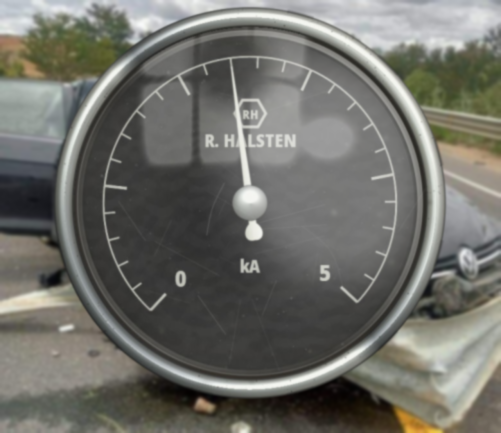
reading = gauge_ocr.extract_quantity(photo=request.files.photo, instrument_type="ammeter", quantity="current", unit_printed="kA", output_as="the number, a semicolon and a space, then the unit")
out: 2.4; kA
